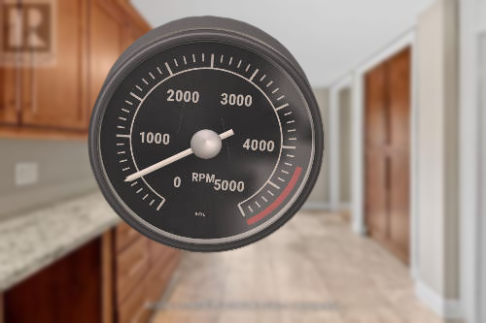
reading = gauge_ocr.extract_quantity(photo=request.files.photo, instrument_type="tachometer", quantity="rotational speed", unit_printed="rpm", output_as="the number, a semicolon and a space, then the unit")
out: 500; rpm
